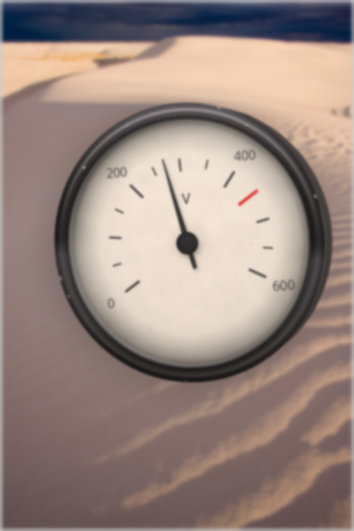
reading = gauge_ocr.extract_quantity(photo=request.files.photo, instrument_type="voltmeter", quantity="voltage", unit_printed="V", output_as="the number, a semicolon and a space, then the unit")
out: 275; V
